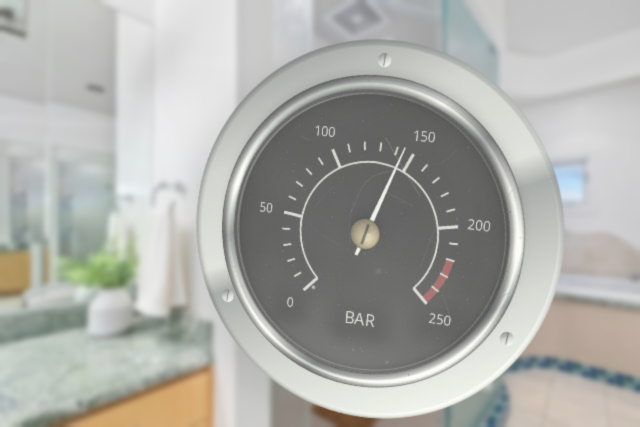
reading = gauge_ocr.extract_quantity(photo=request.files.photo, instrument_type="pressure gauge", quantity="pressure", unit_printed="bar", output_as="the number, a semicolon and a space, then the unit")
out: 145; bar
